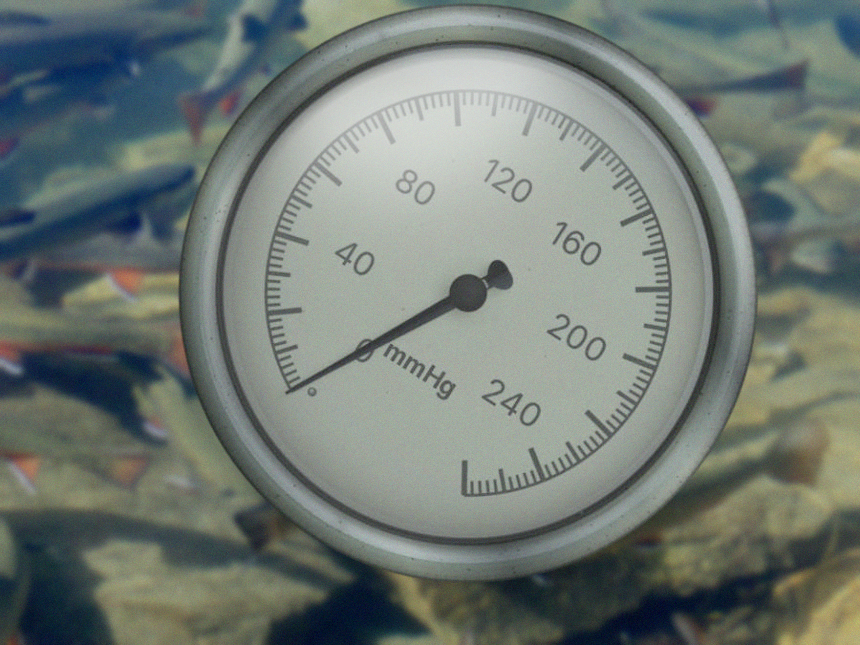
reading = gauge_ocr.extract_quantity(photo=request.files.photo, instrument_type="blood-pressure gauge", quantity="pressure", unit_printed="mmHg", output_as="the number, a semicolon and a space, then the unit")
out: 0; mmHg
